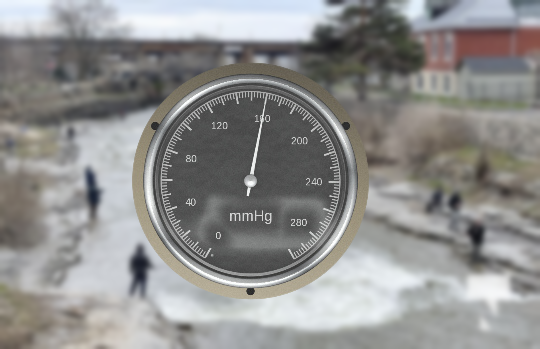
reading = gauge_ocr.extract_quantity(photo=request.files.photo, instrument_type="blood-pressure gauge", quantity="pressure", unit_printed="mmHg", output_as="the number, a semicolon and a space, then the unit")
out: 160; mmHg
